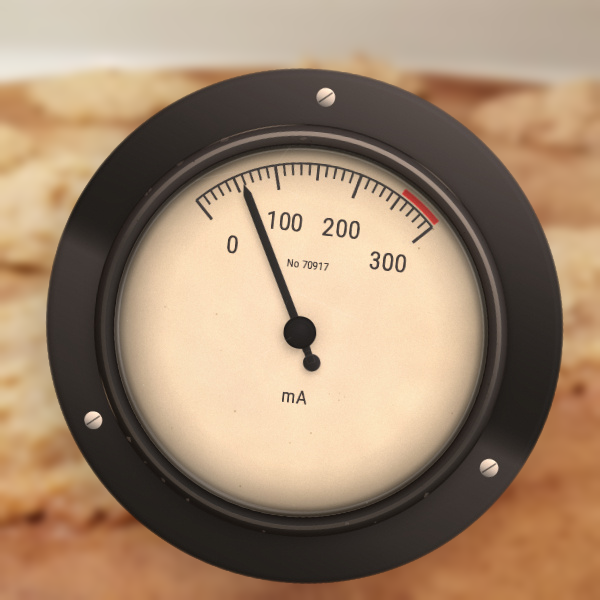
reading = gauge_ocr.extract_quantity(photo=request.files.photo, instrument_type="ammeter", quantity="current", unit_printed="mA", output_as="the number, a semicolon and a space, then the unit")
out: 60; mA
